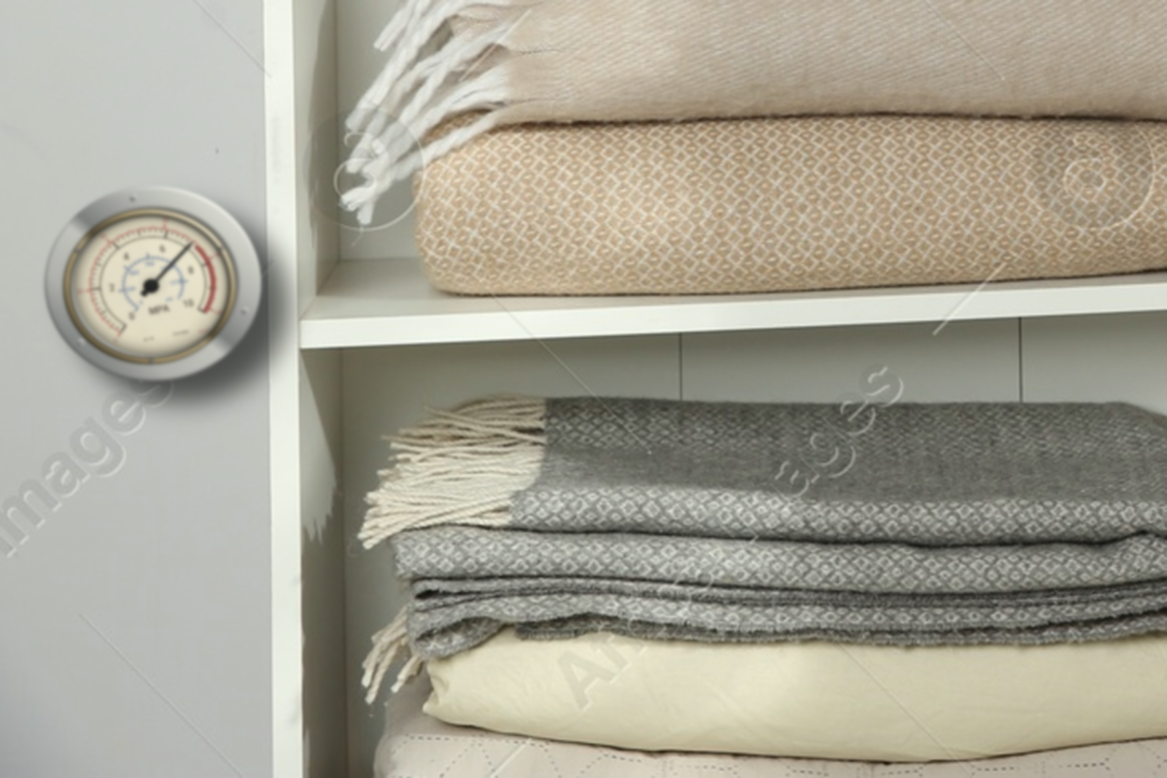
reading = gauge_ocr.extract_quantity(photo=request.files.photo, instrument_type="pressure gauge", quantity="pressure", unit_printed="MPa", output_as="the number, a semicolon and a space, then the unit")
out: 7; MPa
